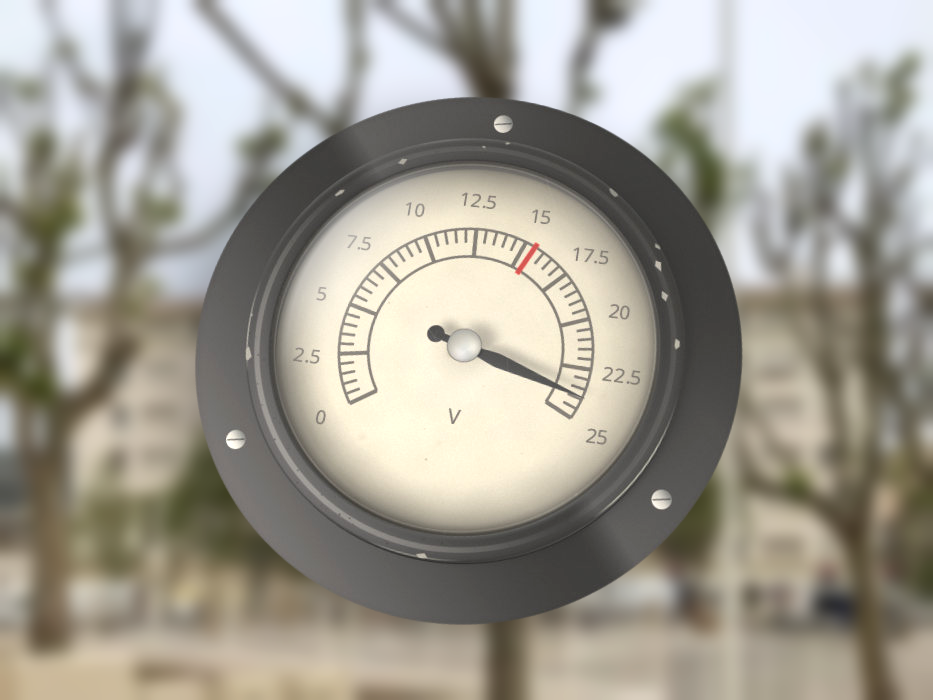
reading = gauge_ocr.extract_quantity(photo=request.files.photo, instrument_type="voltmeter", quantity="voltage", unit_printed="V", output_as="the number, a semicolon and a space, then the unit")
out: 24; V
